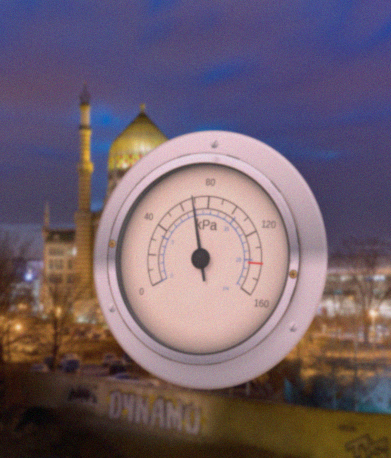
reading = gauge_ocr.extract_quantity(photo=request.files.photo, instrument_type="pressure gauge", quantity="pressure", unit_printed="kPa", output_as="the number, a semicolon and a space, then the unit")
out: 70; kPa
